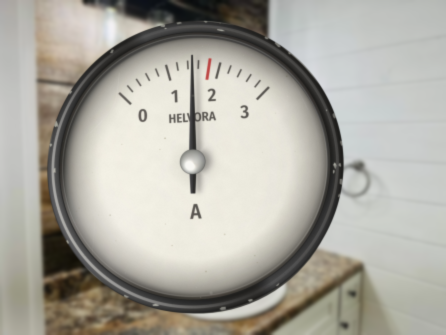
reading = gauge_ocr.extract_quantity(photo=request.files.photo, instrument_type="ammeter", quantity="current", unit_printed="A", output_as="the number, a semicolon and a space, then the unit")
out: 1.5; A
